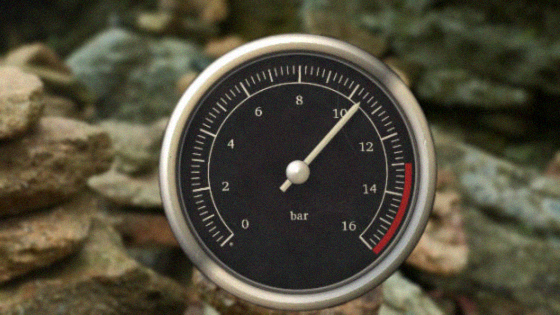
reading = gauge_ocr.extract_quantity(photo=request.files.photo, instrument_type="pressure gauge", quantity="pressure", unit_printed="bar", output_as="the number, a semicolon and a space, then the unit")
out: 10.4; bar
